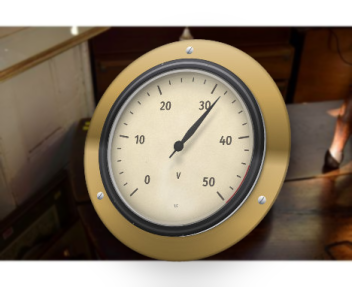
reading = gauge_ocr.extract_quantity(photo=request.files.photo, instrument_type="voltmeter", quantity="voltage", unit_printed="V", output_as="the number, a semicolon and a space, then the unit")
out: 32; V
